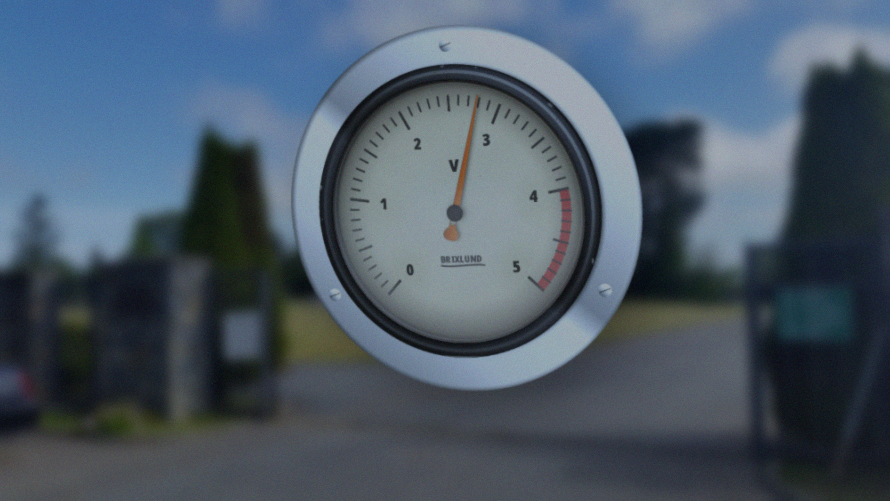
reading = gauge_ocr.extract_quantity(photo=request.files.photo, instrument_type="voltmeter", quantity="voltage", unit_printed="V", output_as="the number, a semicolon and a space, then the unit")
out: 2.8; V
